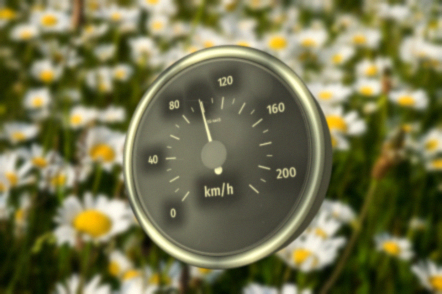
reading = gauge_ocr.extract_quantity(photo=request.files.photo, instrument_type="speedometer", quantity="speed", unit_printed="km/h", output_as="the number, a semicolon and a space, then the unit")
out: 100; km/h
